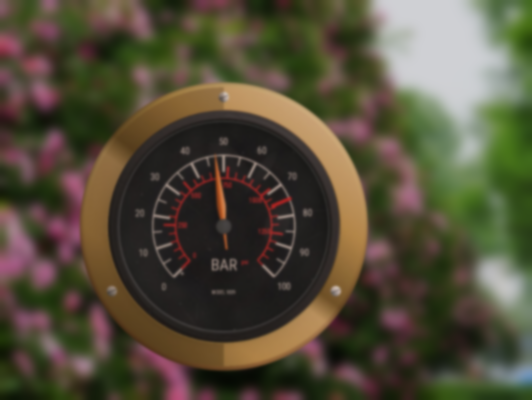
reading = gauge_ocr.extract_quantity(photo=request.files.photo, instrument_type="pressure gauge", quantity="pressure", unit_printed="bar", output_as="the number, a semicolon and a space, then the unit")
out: 47.5; bar
